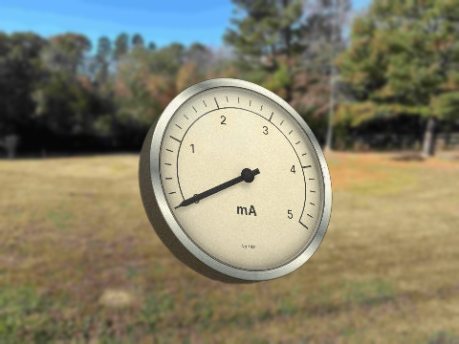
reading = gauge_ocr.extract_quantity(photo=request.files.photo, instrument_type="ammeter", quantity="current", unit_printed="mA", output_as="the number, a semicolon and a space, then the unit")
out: 0; mA
